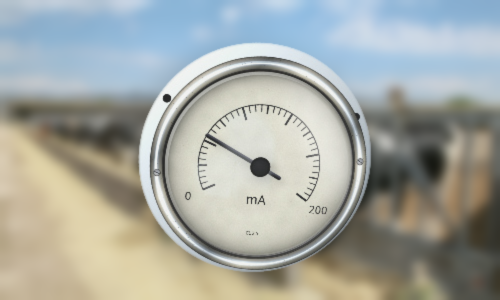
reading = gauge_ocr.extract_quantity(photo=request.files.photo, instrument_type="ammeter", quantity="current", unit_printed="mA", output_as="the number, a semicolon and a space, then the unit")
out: 45; mA
